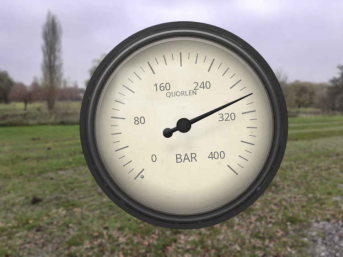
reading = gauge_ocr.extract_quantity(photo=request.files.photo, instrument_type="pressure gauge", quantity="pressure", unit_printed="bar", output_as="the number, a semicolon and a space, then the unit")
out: 300; bar
